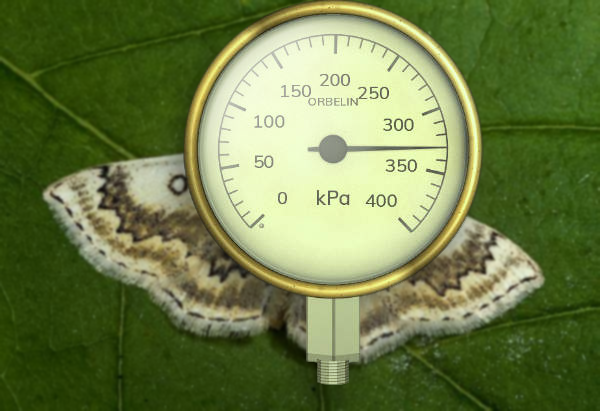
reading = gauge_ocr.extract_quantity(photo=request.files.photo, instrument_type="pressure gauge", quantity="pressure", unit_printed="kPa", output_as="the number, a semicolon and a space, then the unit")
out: 330; kPa
